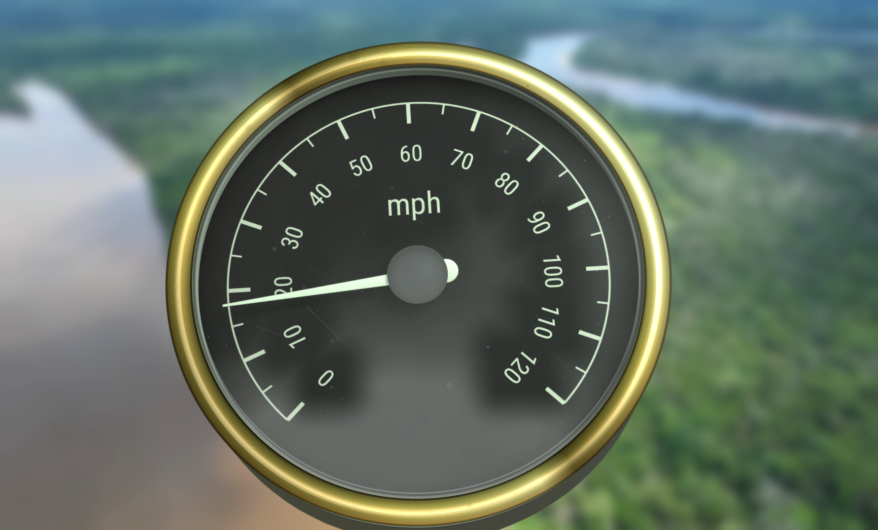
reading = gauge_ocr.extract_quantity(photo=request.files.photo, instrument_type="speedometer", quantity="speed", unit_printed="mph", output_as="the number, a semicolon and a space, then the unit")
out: 17.5; mph
